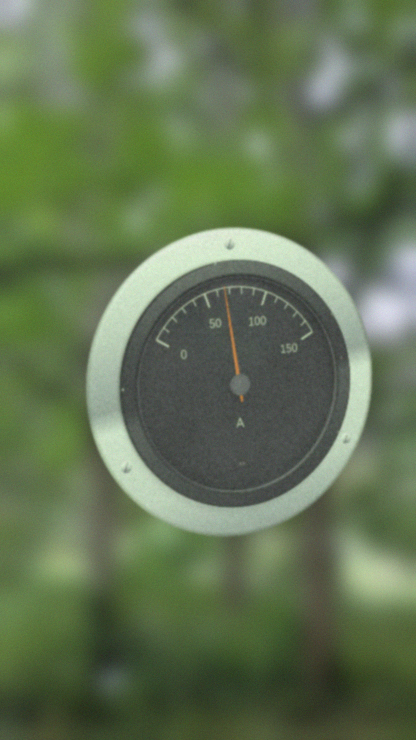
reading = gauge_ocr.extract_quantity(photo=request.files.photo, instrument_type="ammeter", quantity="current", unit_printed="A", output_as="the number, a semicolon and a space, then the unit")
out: 65; A
